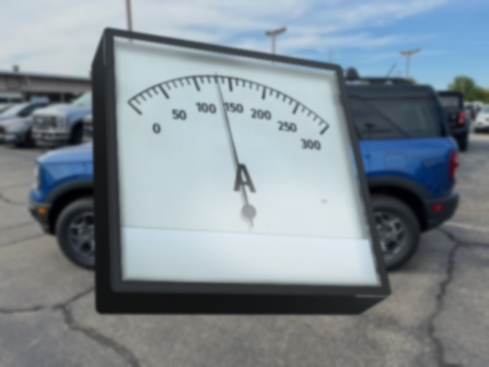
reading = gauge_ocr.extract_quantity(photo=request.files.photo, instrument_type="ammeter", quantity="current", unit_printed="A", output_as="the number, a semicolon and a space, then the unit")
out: 130; A
